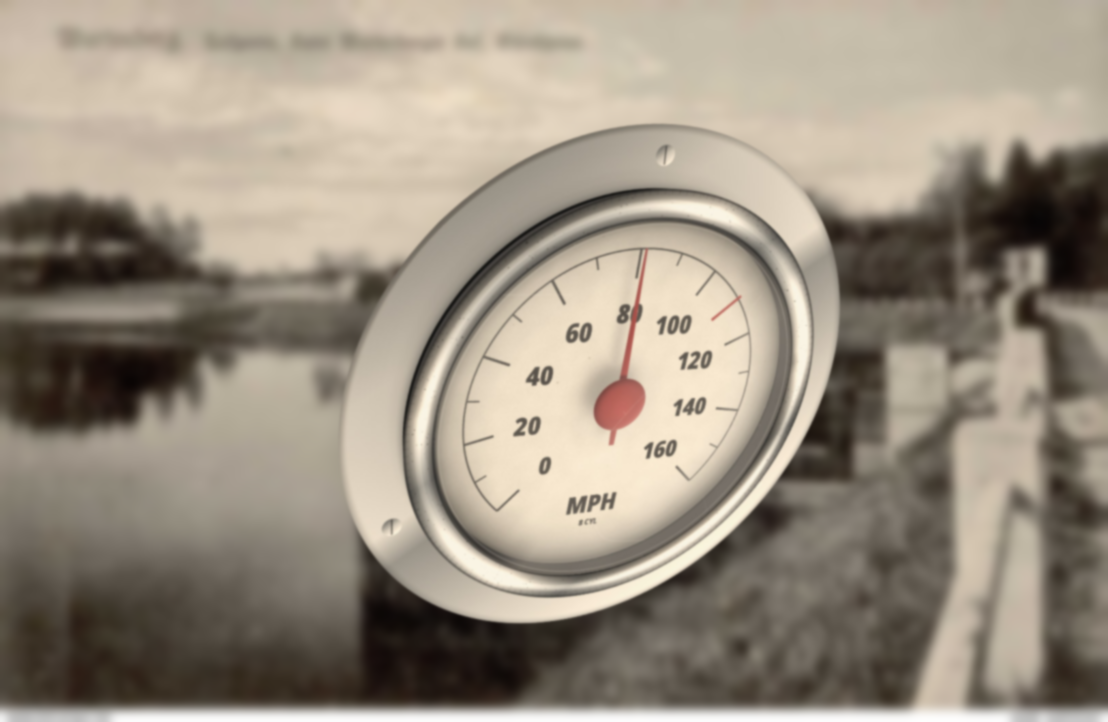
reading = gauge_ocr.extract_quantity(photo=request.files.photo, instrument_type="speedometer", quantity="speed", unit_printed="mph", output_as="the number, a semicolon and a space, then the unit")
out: 80; mph
